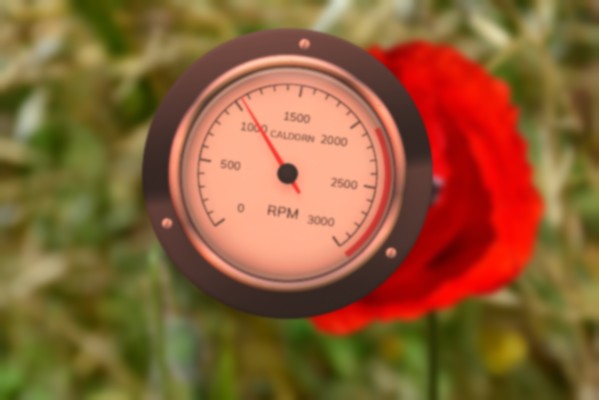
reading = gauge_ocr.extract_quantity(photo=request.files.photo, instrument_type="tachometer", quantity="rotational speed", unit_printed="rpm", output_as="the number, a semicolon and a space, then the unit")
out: 1050; rpm
